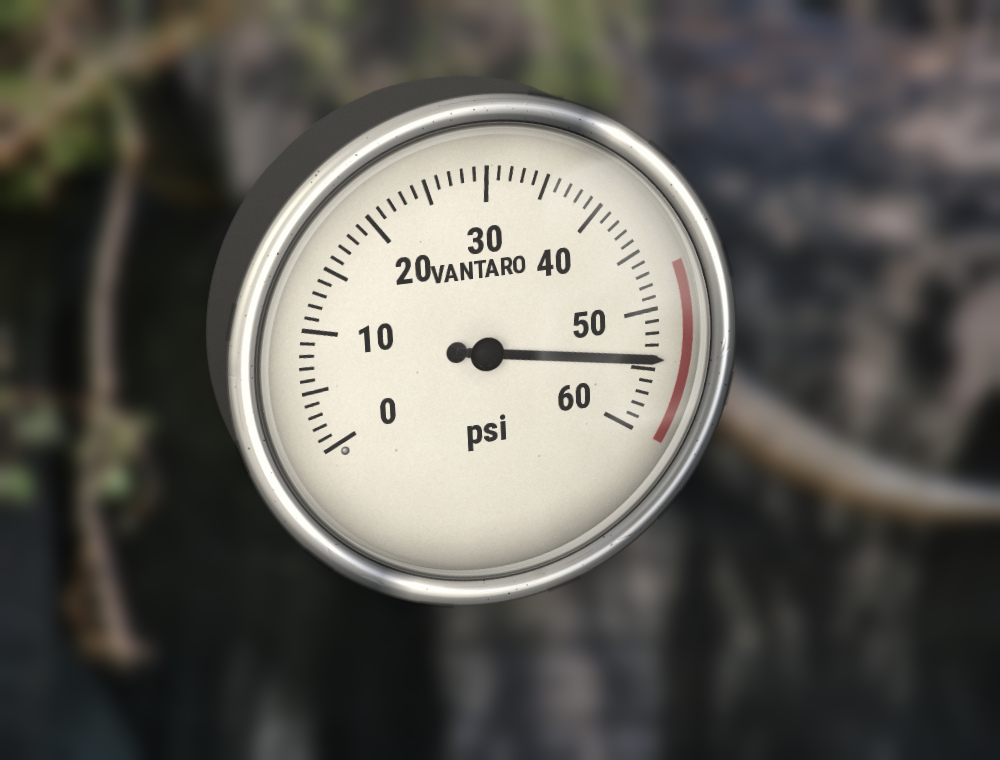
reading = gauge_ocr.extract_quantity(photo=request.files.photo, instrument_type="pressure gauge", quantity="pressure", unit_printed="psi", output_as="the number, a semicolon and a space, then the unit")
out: 54; psi
